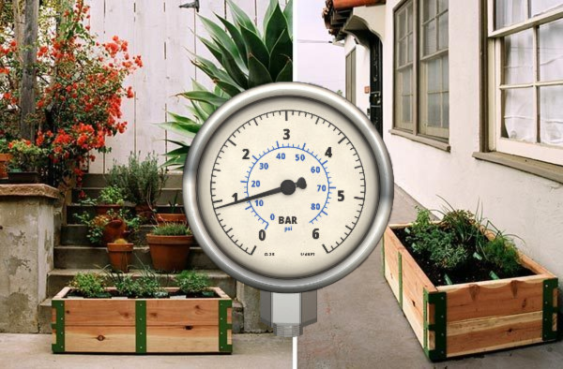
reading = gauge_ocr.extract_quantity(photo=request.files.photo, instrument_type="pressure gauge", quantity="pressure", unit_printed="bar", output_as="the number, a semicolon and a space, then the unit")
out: 0.9; bar
